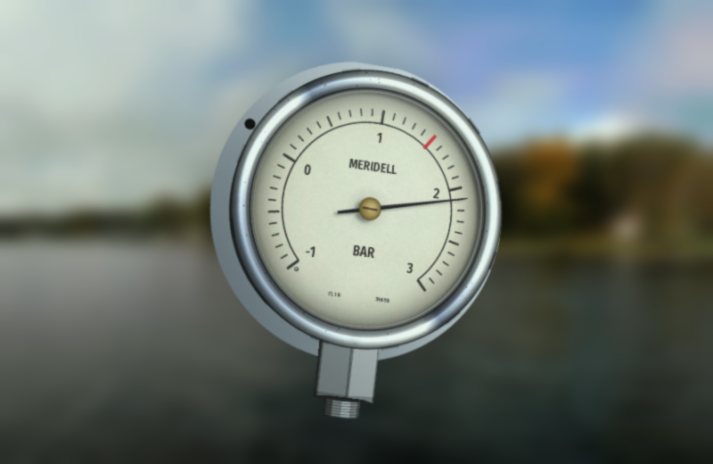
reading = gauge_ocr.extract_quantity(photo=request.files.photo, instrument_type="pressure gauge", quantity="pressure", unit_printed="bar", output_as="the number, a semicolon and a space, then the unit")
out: 2.1; bar
